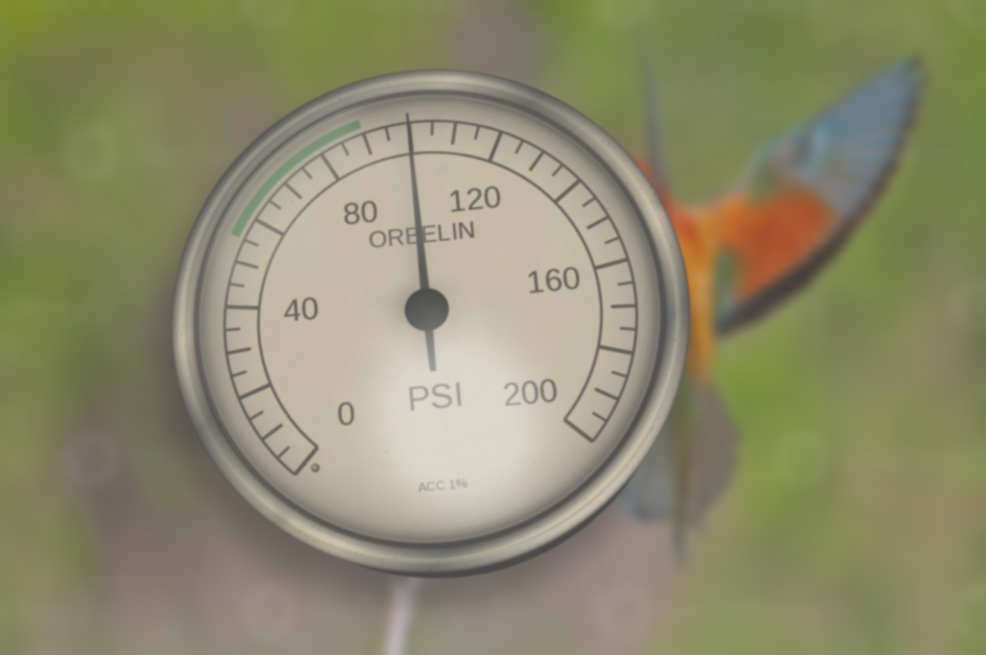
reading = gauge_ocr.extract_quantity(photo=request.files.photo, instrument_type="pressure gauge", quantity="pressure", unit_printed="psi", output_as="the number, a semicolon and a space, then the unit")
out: 100; psi
